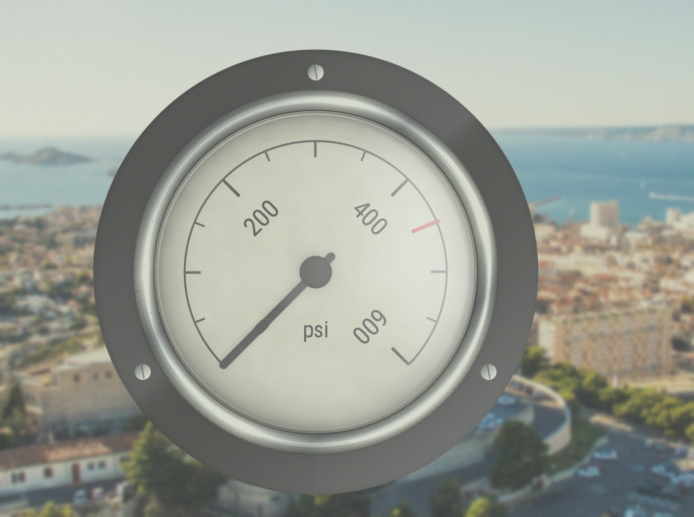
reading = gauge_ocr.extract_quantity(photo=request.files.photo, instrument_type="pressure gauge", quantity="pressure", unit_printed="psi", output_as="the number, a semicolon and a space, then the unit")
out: 0; psi
